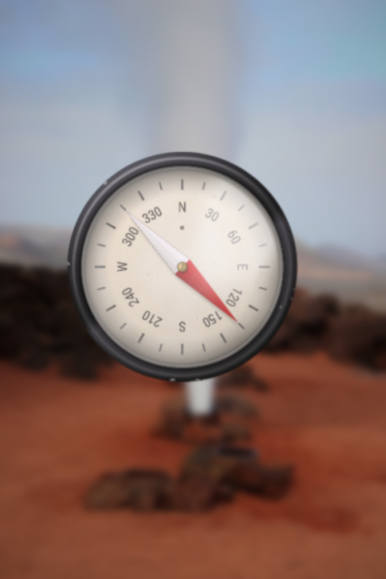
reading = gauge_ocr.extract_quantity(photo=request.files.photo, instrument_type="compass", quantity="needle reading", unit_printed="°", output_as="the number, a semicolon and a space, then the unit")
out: 135; °
